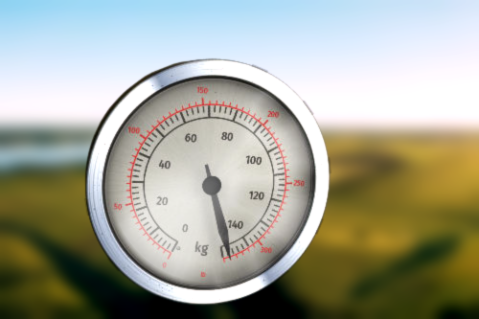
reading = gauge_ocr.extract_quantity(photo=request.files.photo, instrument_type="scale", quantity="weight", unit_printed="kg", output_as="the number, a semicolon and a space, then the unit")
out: 148; kg
